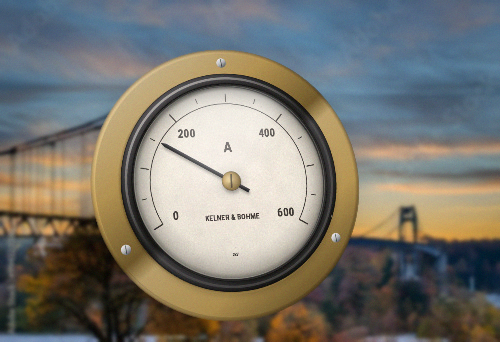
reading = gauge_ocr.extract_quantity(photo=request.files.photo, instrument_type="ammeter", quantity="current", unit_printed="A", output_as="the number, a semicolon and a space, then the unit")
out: 150; A
